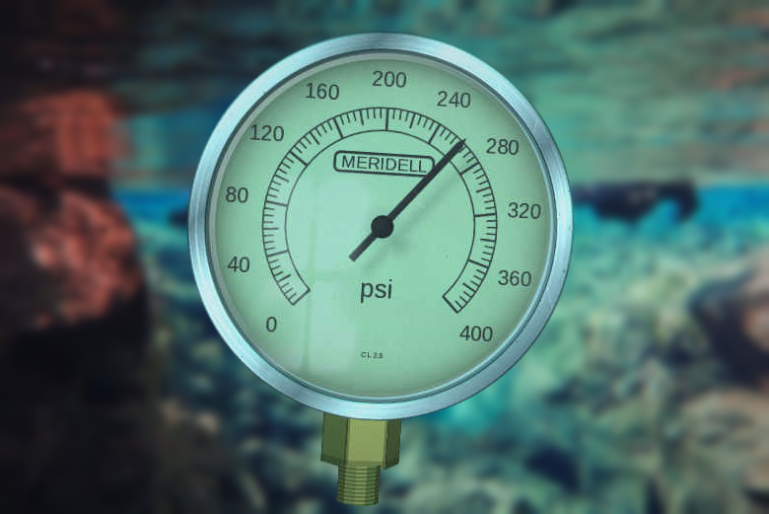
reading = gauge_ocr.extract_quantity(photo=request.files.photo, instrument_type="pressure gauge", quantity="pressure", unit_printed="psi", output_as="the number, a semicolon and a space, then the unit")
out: 260; psi
